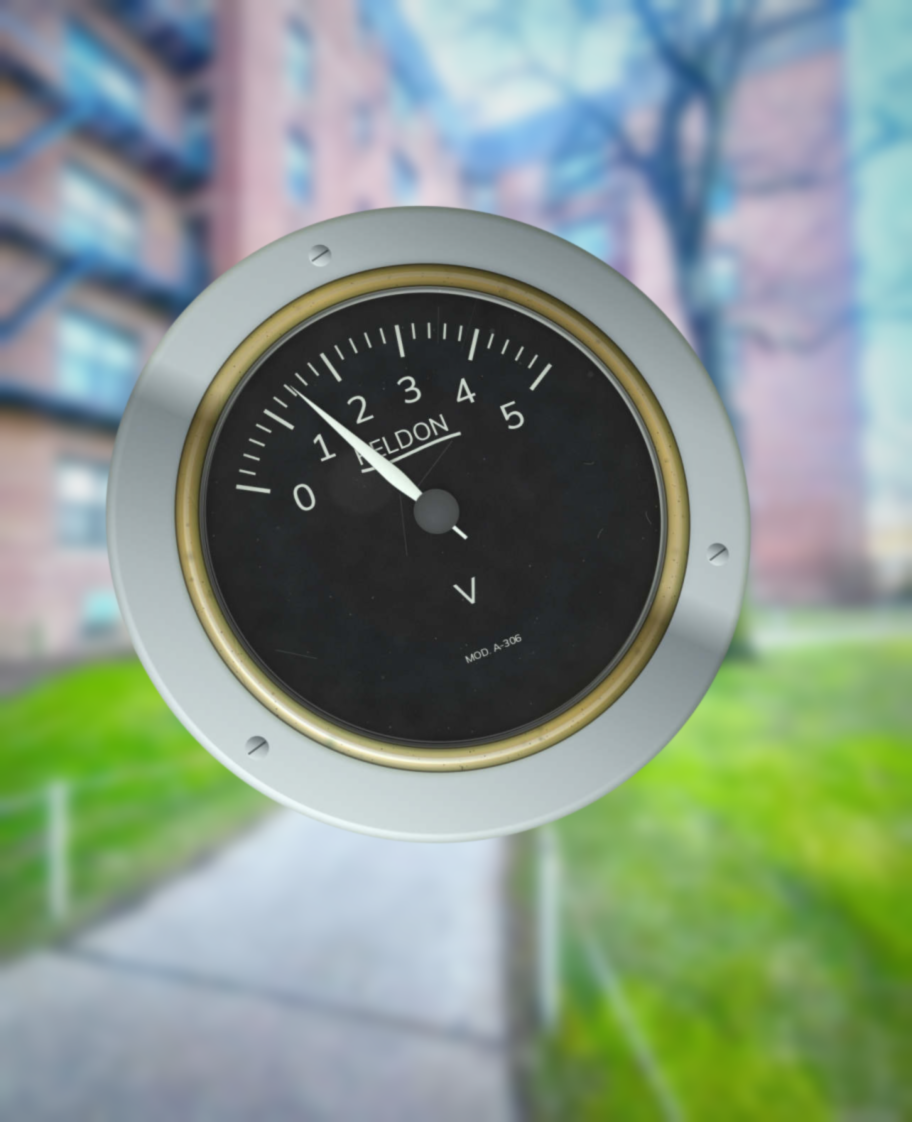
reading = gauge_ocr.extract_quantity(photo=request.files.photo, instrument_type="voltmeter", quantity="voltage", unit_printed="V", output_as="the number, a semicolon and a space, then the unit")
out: 1.4; V
